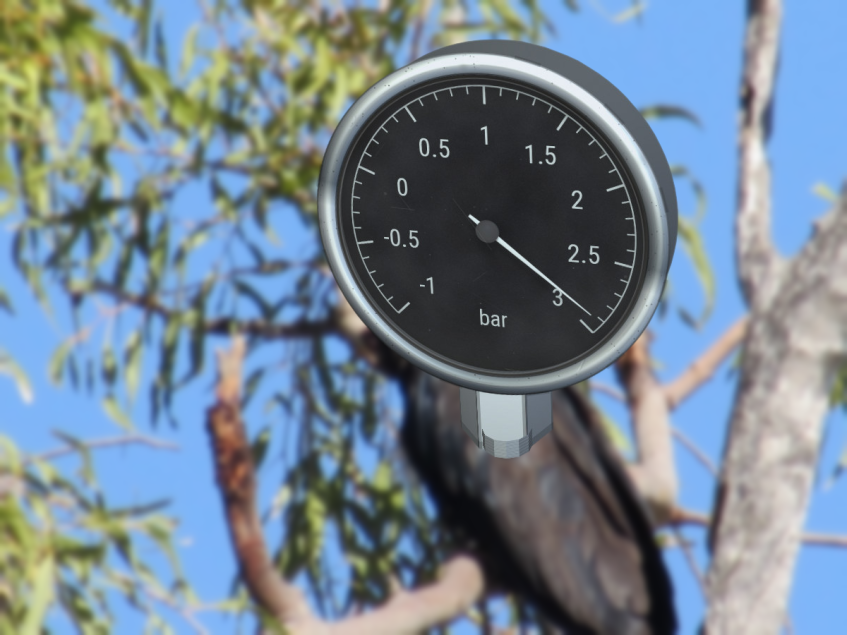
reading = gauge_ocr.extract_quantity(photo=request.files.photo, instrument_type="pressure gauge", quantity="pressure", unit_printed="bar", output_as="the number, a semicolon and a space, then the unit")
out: 2.9; bar
